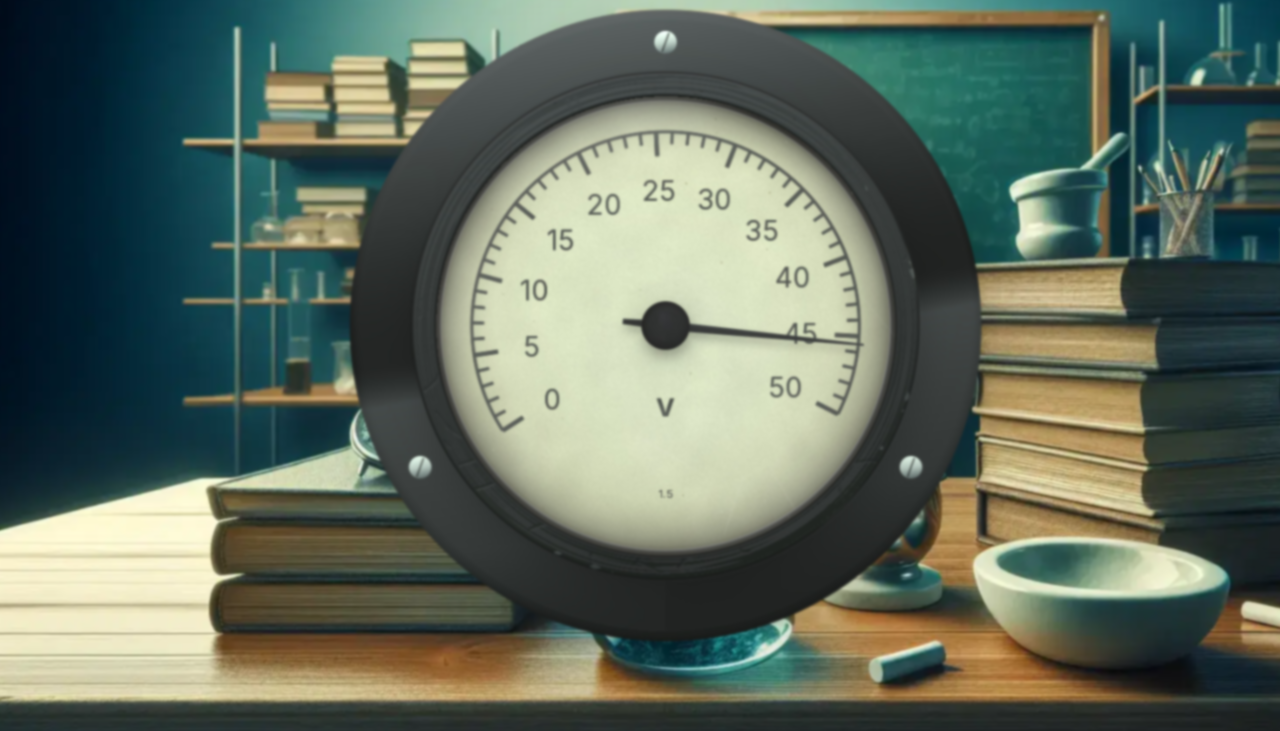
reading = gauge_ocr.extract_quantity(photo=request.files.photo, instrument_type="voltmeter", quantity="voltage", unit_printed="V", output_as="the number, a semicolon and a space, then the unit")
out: 45.5; V
